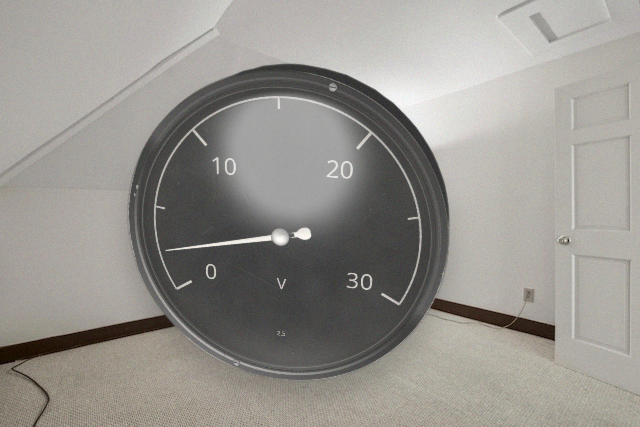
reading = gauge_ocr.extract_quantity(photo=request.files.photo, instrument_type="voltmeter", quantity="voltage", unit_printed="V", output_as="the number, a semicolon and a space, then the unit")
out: 2.5; V
